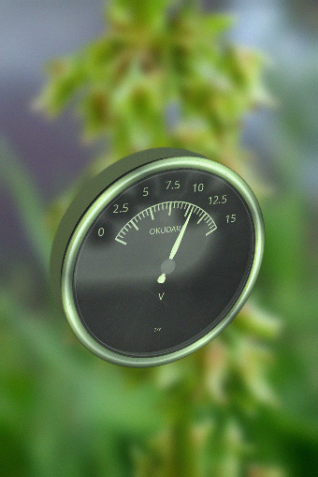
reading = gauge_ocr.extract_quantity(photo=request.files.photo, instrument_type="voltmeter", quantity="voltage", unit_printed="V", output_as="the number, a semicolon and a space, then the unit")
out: 10; V
